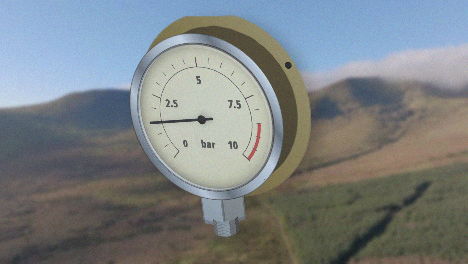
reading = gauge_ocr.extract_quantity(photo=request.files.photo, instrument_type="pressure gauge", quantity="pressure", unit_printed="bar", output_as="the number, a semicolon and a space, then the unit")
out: 1.5; bar
